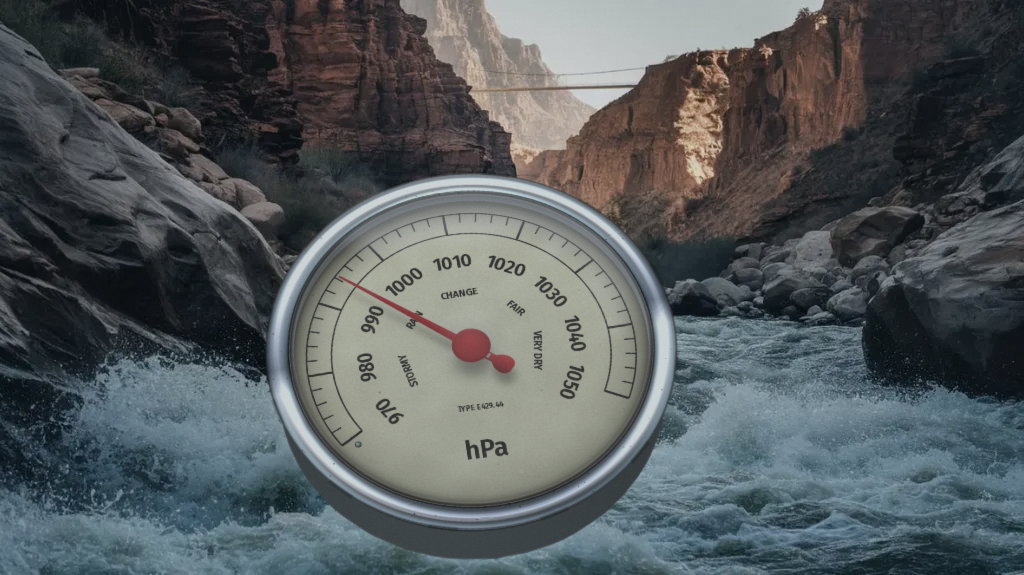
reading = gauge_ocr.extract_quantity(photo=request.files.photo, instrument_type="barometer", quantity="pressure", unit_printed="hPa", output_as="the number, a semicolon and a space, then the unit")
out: 994; hPa
